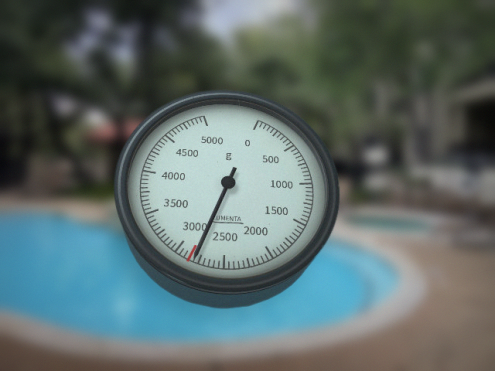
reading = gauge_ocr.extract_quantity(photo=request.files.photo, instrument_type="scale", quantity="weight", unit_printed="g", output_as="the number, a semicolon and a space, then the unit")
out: 2800; g
